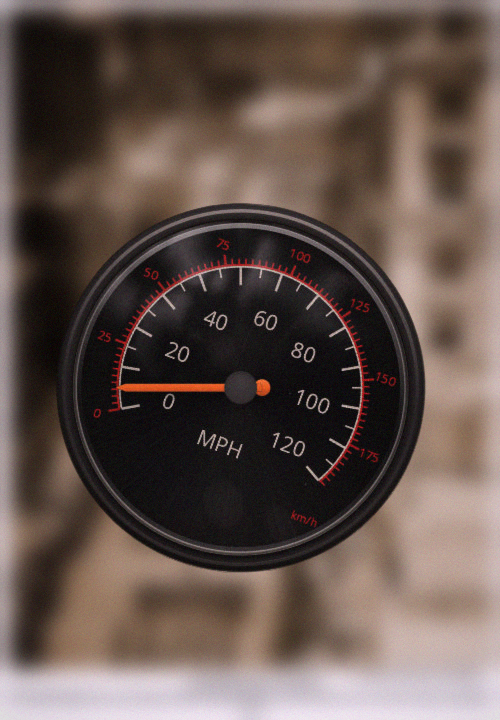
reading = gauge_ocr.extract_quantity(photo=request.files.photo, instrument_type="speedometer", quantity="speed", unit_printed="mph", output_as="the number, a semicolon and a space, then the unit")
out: 5; mph
